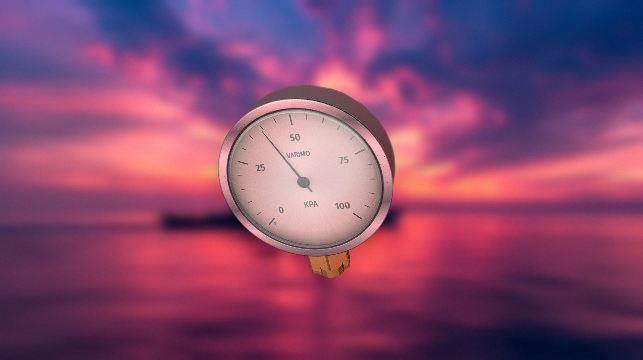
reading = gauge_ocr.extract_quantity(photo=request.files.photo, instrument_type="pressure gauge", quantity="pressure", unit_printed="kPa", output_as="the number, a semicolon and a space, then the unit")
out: 40; kPa
